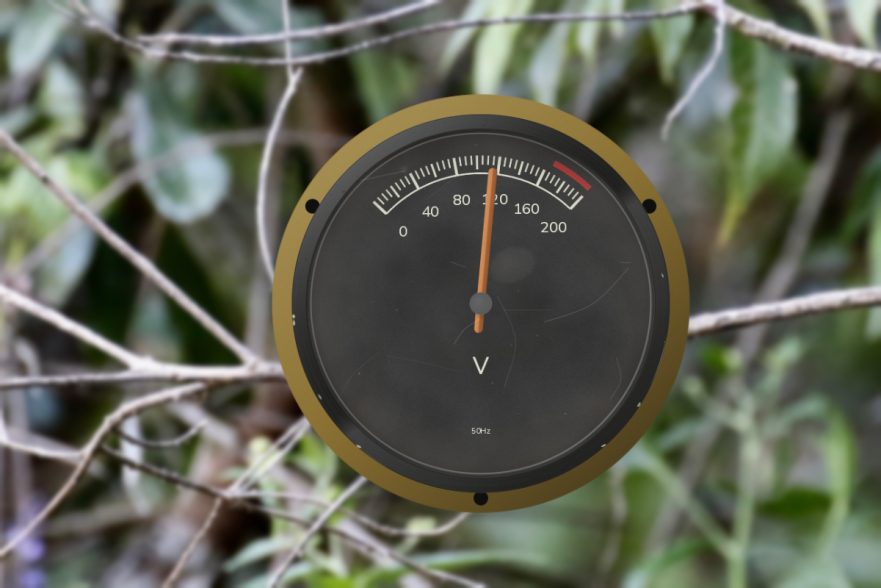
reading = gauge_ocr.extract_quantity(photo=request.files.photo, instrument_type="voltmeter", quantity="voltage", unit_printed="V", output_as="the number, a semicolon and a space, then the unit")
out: 115; V
